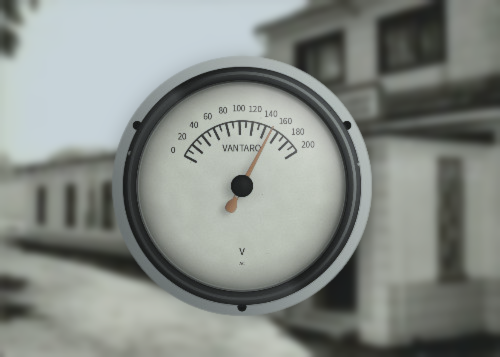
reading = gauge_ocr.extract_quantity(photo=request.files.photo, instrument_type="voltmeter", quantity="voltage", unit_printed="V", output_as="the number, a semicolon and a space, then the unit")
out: 150; V
